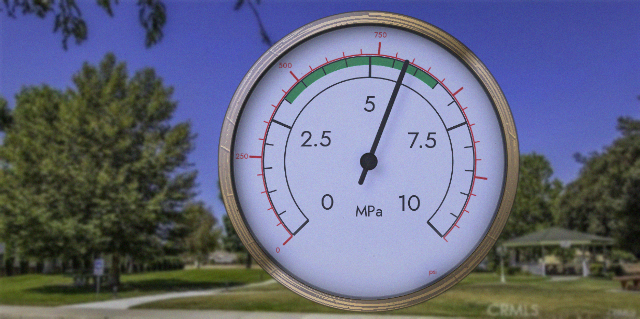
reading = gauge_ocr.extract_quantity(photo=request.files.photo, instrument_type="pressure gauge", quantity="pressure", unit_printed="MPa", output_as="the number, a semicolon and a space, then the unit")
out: 5.75; MPa
